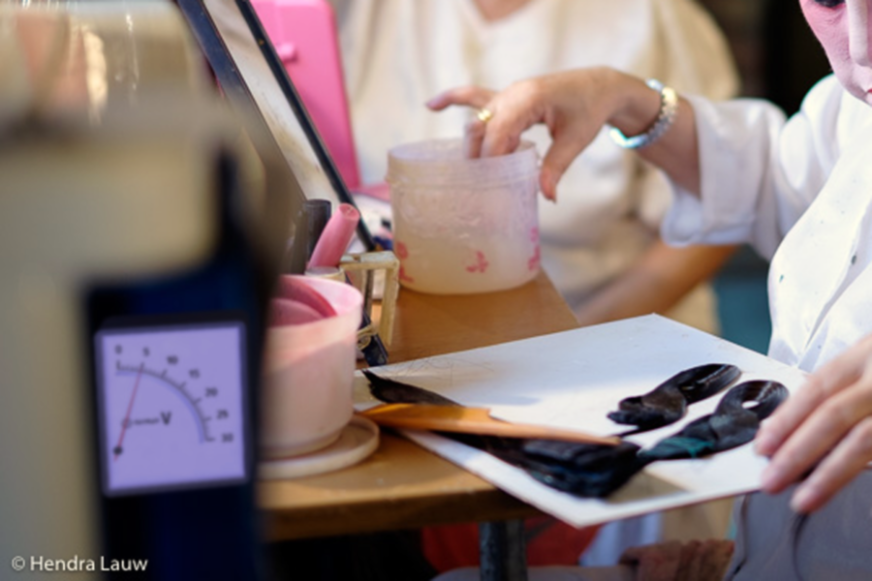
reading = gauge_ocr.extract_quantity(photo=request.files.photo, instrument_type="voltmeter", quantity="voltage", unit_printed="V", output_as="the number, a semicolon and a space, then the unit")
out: 5; V
